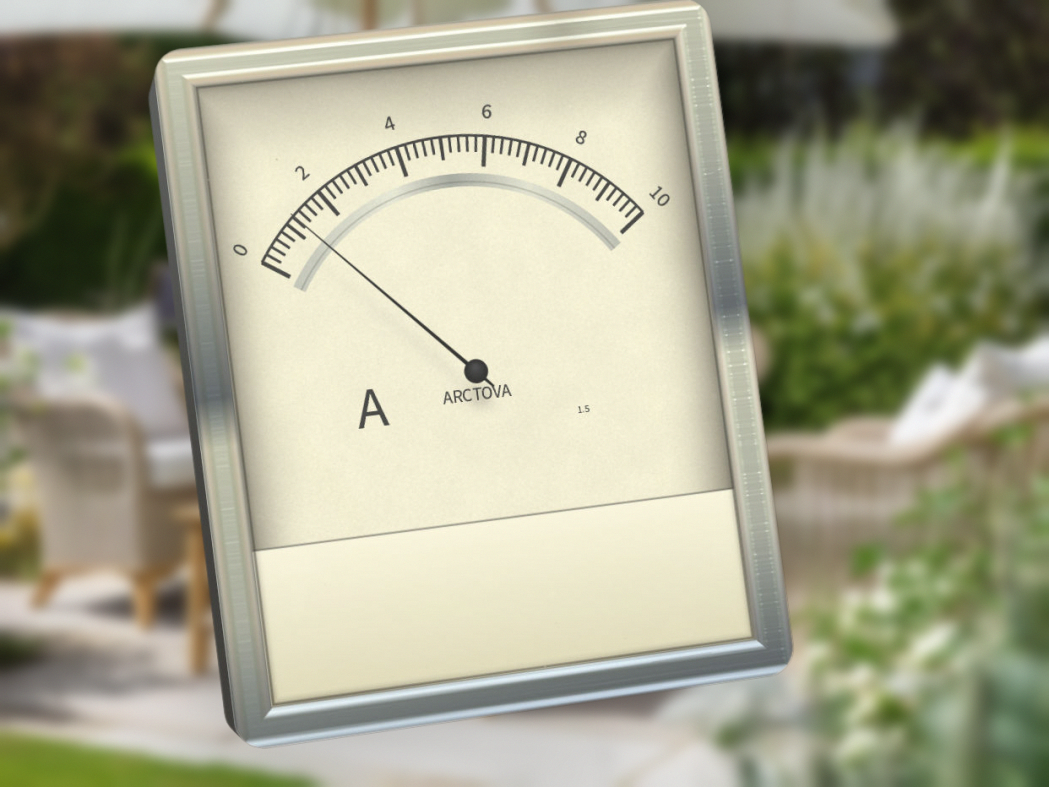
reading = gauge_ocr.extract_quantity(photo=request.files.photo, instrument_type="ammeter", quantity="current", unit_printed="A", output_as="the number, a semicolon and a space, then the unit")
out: 1.2; A
